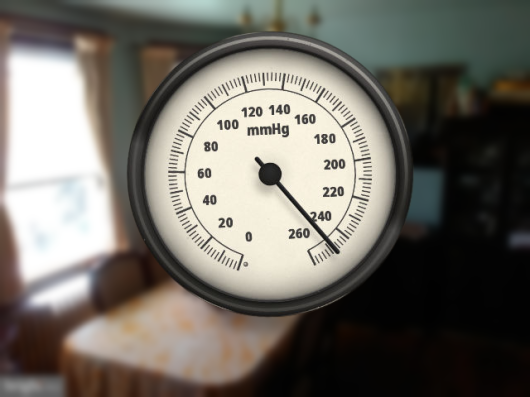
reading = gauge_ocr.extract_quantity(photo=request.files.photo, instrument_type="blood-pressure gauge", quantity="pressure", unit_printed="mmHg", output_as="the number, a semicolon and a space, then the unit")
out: 248; mmHg
